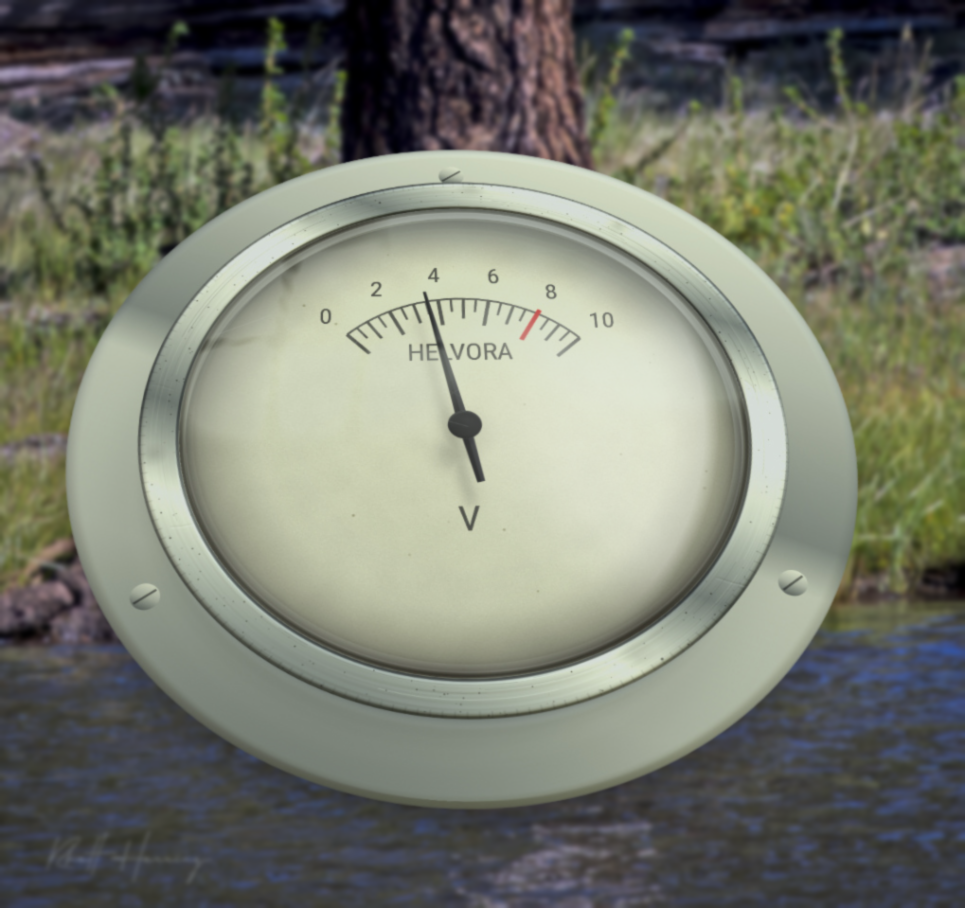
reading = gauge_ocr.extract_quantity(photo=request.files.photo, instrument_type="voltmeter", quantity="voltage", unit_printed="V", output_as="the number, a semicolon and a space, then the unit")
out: 3.5; V
